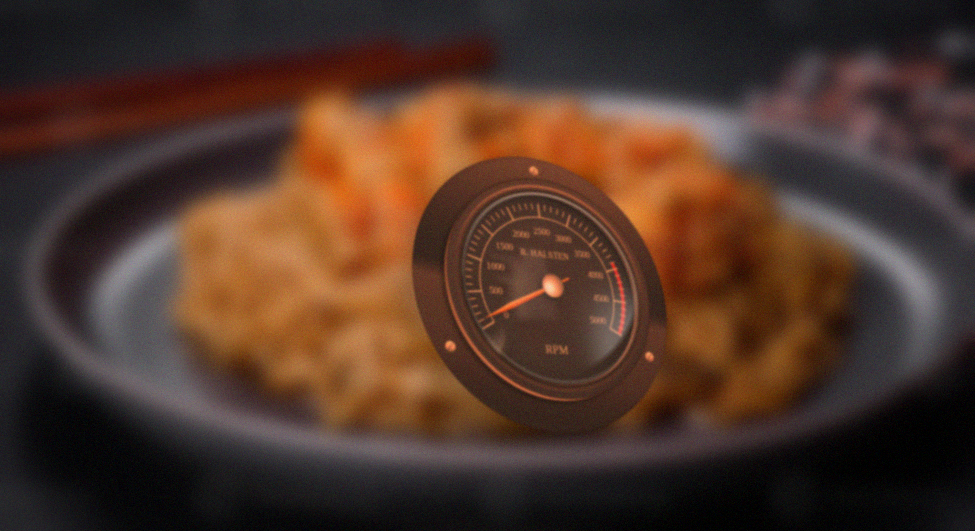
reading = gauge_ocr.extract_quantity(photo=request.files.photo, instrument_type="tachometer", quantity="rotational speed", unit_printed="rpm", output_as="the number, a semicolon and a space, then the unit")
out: 100; rpm
